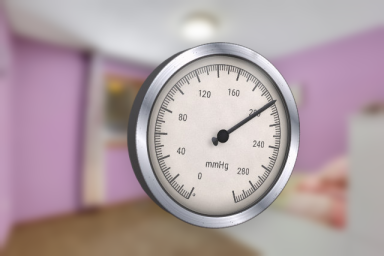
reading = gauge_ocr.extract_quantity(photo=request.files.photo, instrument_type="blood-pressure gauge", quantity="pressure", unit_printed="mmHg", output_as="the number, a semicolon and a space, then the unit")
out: 200; mmHg
